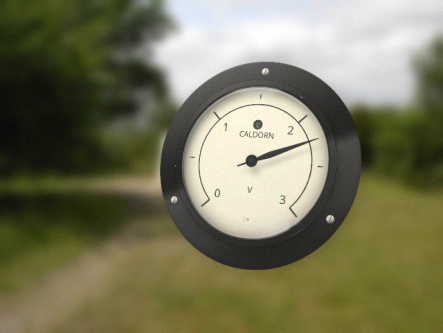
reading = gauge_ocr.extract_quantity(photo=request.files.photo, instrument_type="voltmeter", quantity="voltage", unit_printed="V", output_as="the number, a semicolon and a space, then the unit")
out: 2.25; V
